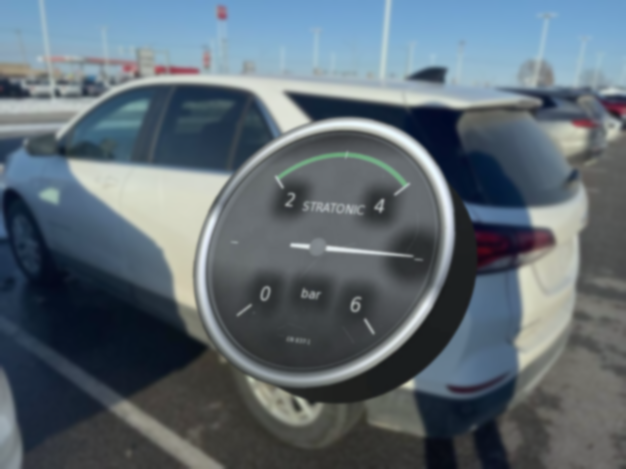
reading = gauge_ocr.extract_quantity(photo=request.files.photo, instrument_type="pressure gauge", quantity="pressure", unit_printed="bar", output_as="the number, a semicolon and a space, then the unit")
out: 5; bar
